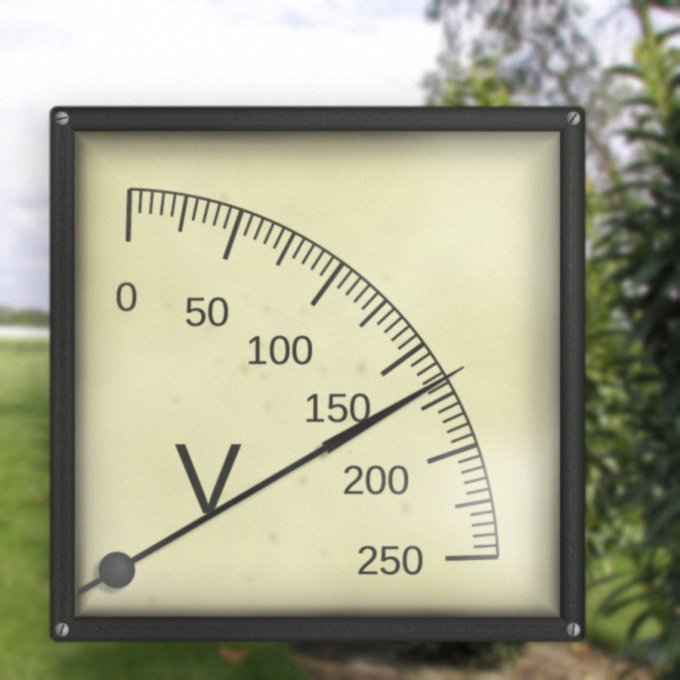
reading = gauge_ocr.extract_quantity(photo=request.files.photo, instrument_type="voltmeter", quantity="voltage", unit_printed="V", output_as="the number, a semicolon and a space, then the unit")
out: 167.5; V
